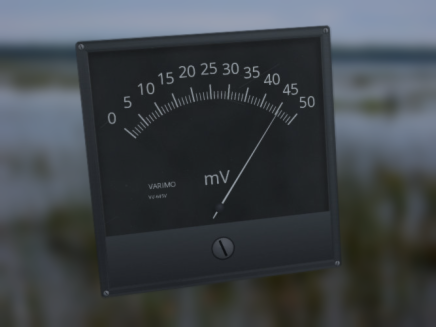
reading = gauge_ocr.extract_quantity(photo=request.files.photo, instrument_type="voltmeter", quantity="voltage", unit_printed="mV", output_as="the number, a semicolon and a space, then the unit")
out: 45; mV
